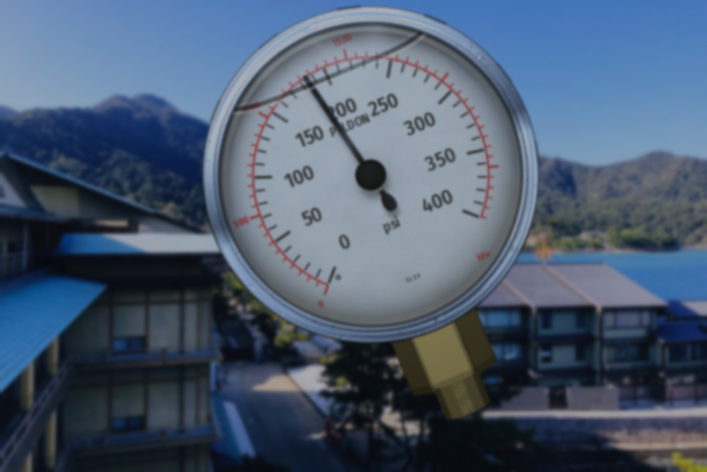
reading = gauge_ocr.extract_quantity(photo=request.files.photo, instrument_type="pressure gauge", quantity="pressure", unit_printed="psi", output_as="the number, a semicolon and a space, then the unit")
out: 185; psi
